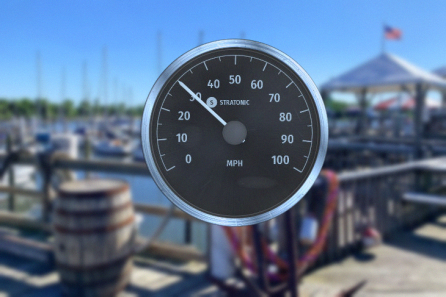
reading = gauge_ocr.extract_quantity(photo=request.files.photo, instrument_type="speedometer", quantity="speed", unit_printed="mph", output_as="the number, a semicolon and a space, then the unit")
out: 30; mph
